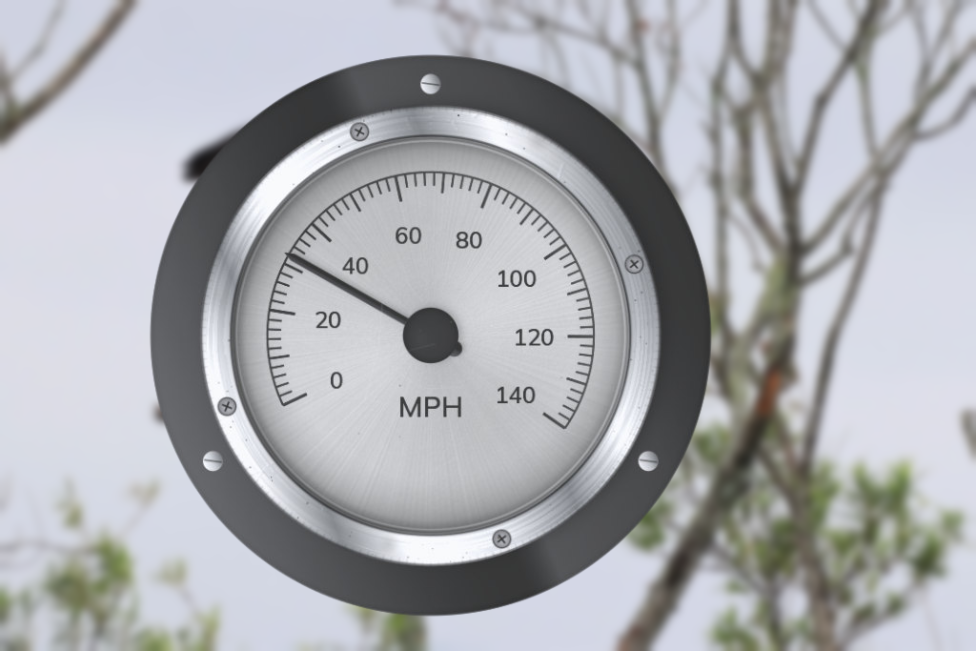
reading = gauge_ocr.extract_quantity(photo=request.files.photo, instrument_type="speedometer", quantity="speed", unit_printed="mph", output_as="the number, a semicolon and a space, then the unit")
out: 32; mph
